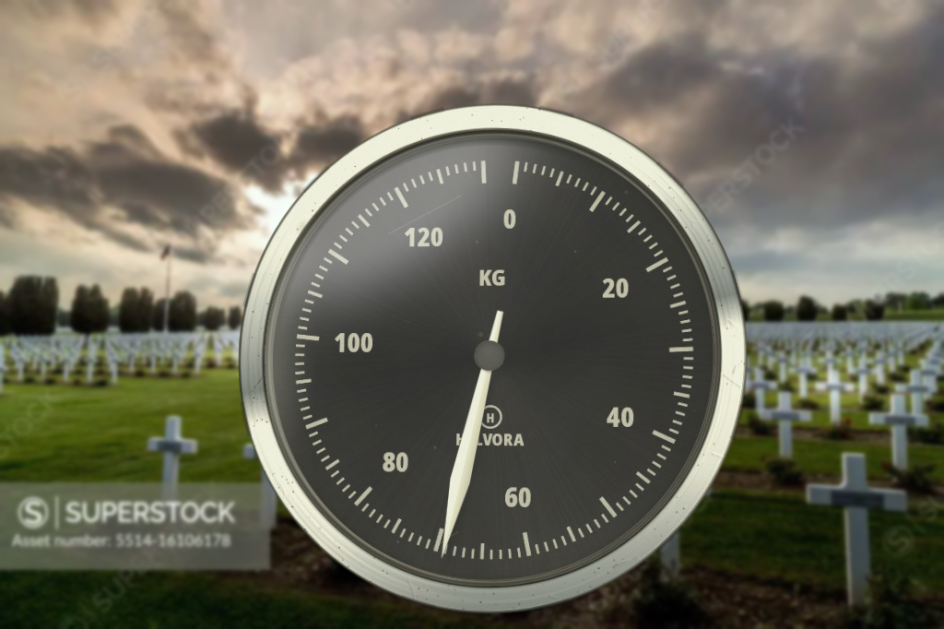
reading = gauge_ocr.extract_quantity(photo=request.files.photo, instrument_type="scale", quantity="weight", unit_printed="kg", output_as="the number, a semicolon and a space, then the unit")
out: 69; kg
